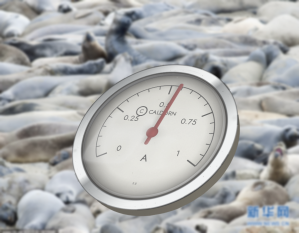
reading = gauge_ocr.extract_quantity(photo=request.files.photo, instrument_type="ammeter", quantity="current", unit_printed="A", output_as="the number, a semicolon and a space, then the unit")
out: 0.55; A
